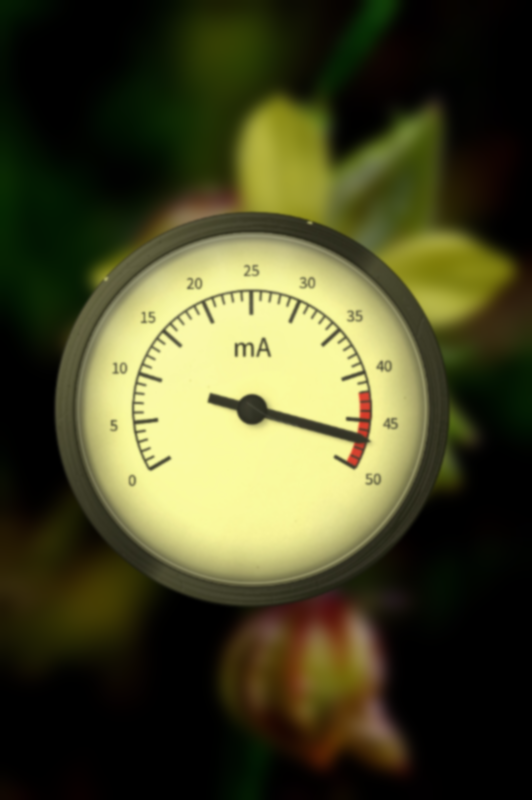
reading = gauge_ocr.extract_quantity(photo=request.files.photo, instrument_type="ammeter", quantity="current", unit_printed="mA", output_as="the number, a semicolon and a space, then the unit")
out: 47; mA
